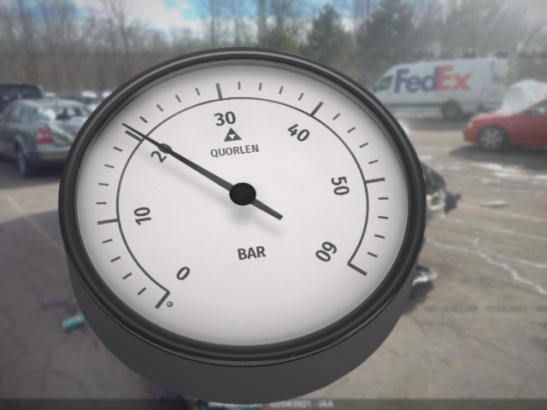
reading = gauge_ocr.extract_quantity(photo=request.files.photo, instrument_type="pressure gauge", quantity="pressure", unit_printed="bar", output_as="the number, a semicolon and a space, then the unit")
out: 20; bar
